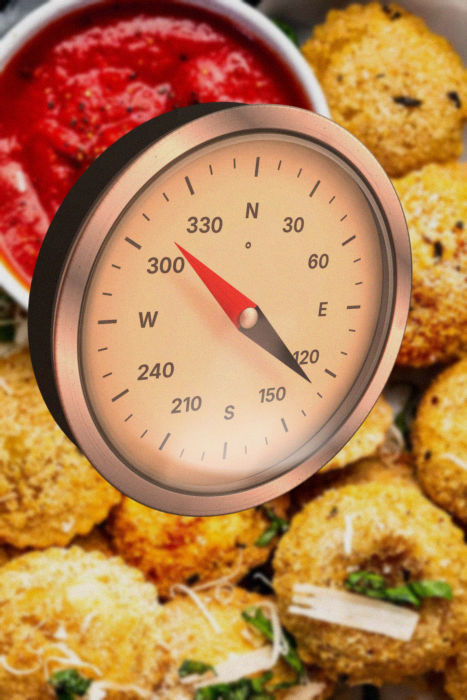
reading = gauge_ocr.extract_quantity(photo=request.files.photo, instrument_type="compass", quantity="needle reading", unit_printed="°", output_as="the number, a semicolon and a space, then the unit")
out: 310; °
